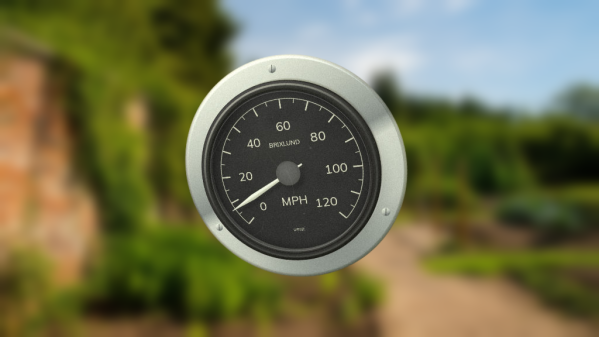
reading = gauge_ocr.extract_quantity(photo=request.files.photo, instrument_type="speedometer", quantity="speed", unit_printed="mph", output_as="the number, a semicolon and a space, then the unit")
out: 7.5; mph
